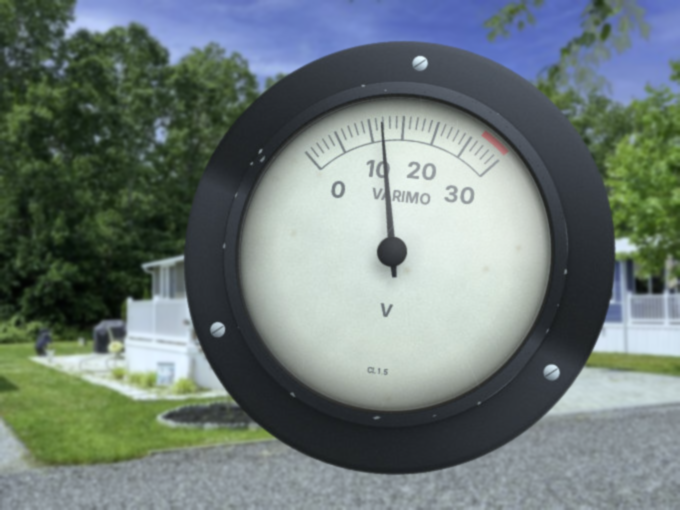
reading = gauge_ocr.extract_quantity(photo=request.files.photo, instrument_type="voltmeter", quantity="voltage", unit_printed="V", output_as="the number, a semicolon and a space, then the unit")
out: 12; V
